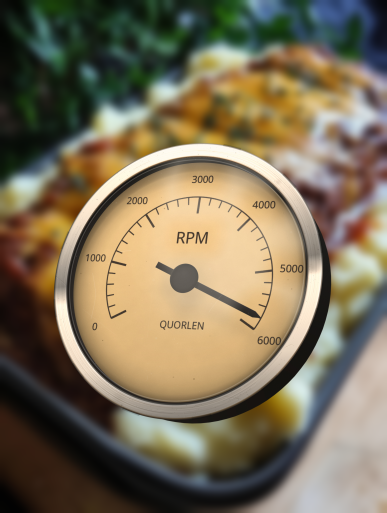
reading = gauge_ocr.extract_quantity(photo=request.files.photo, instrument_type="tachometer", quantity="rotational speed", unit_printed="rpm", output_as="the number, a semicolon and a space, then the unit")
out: 5800; rpm
